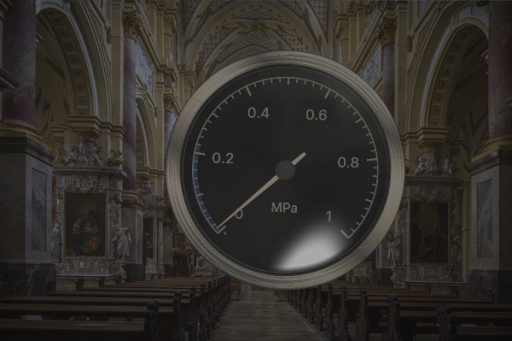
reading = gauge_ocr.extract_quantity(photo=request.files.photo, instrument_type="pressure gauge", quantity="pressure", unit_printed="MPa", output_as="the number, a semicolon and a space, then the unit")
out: 0.01; MPa
